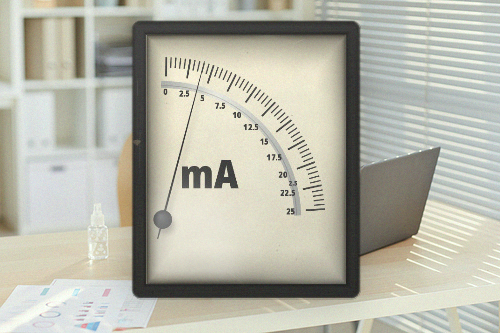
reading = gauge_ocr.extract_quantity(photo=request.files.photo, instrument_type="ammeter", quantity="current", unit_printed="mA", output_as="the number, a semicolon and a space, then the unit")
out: 4; mA
